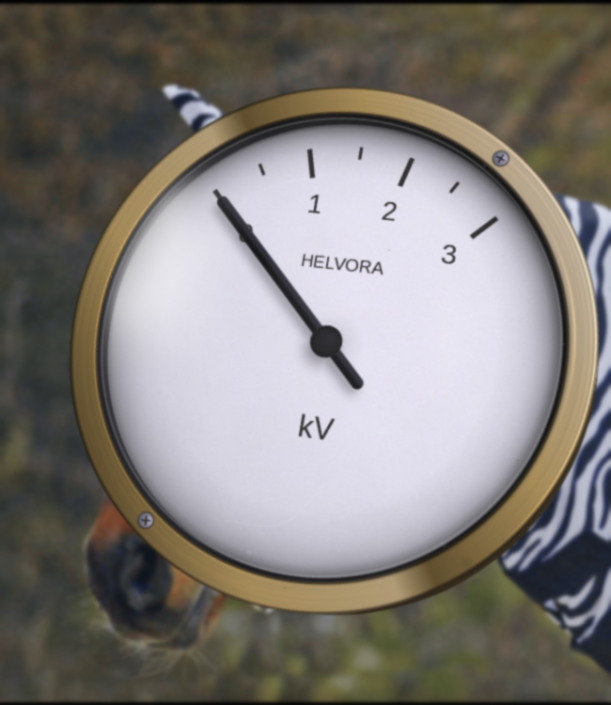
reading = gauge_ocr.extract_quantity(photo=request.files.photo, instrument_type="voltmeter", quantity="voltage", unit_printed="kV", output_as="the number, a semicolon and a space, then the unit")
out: 0; kV
